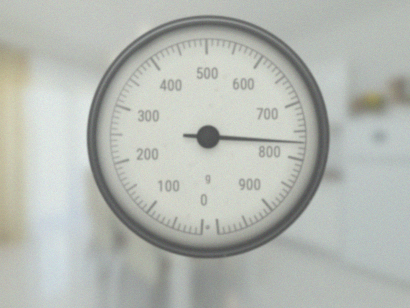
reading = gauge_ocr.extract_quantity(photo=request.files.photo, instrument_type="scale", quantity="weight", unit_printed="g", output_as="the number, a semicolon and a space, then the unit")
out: 770; g
